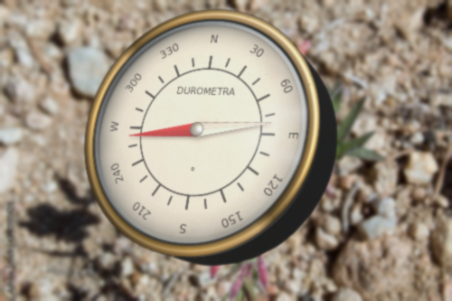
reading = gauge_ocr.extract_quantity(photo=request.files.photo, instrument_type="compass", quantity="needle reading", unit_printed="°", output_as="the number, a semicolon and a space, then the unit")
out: 262.5; °
